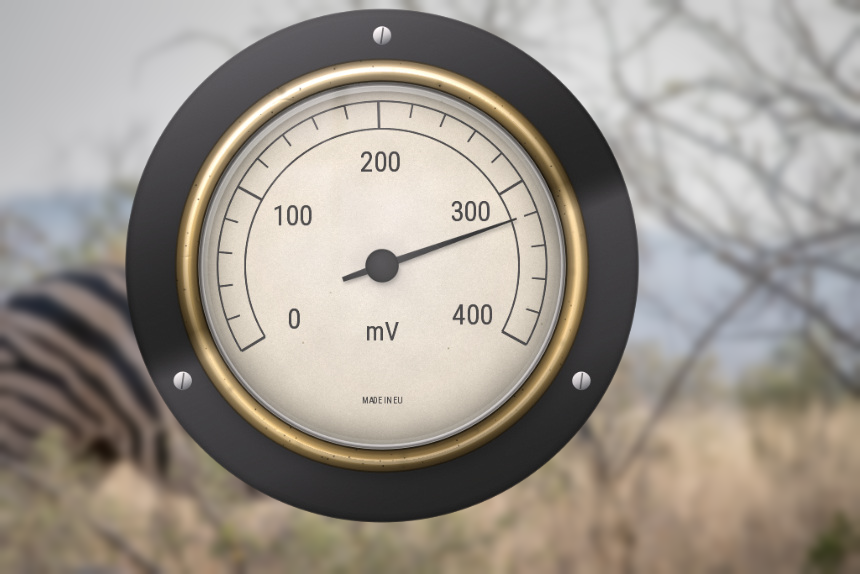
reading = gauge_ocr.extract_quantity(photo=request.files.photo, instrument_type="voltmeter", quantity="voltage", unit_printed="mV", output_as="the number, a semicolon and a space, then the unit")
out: 320; mV
